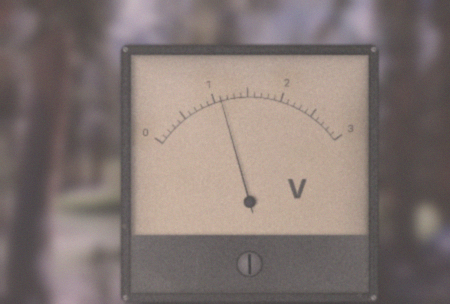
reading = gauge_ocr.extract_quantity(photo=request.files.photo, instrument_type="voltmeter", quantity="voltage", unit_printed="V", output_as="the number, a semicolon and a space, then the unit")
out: 1.1; V
